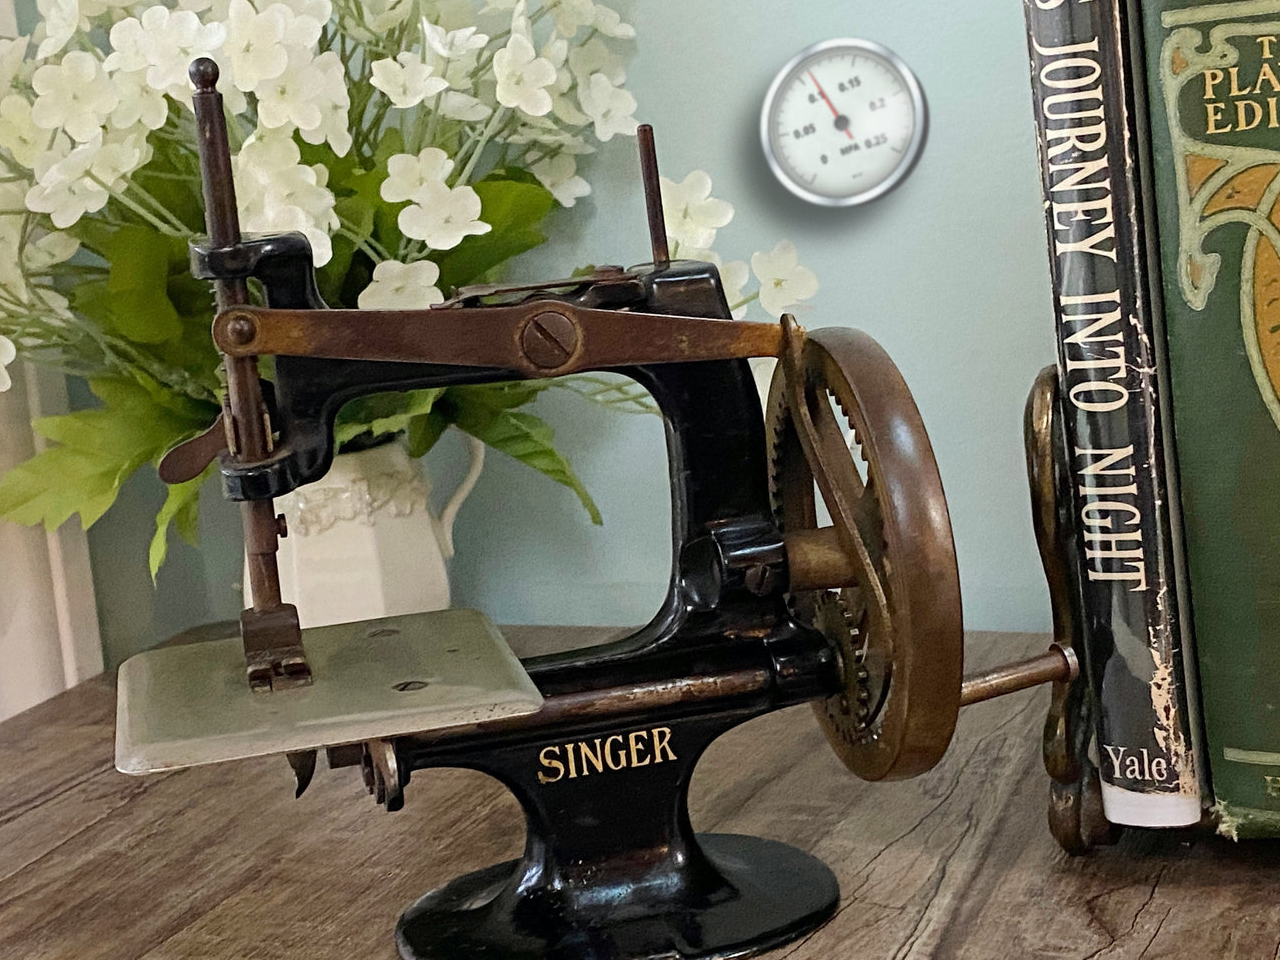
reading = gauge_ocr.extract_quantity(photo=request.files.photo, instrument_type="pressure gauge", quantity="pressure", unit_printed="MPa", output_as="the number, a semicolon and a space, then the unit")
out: 0.11; MPa
